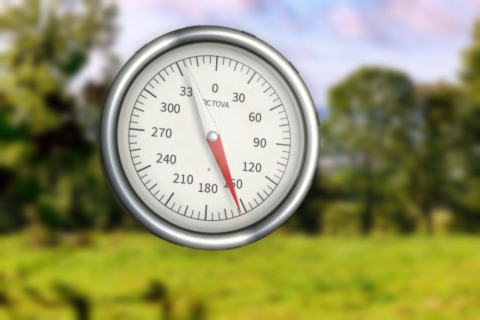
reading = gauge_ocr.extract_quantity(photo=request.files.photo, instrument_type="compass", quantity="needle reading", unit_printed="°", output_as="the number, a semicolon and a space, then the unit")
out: 155; °
